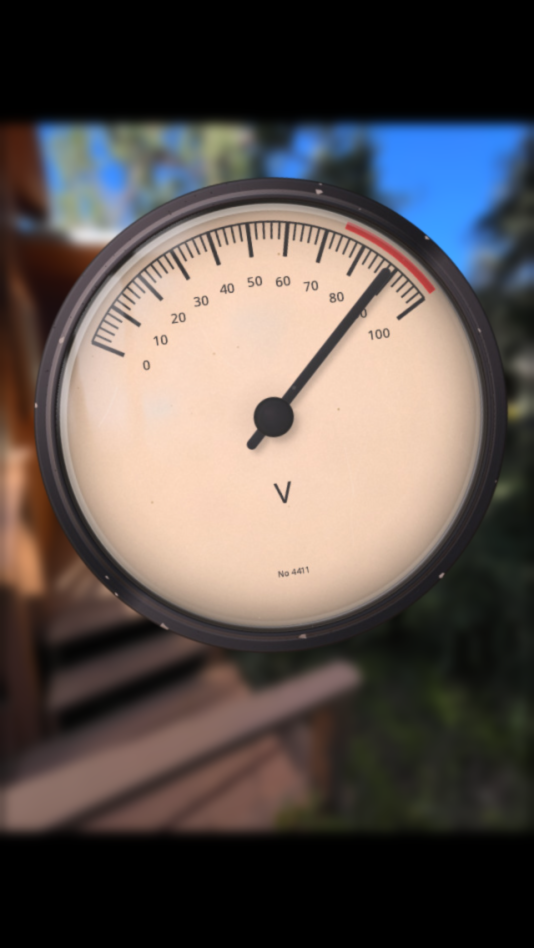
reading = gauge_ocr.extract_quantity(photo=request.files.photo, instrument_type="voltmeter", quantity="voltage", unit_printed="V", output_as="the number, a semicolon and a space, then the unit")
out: 88; V
